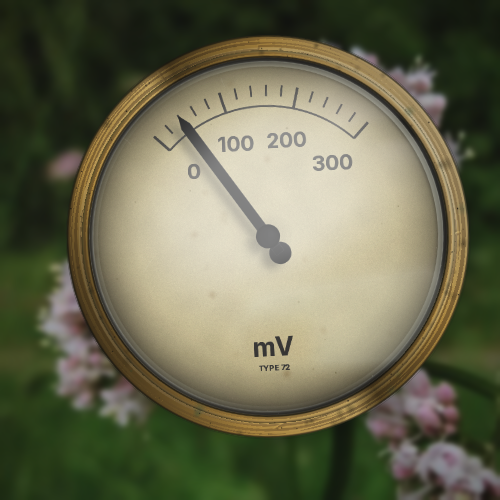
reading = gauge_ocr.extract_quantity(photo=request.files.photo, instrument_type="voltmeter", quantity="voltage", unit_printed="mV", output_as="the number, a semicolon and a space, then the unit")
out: 40; mV
